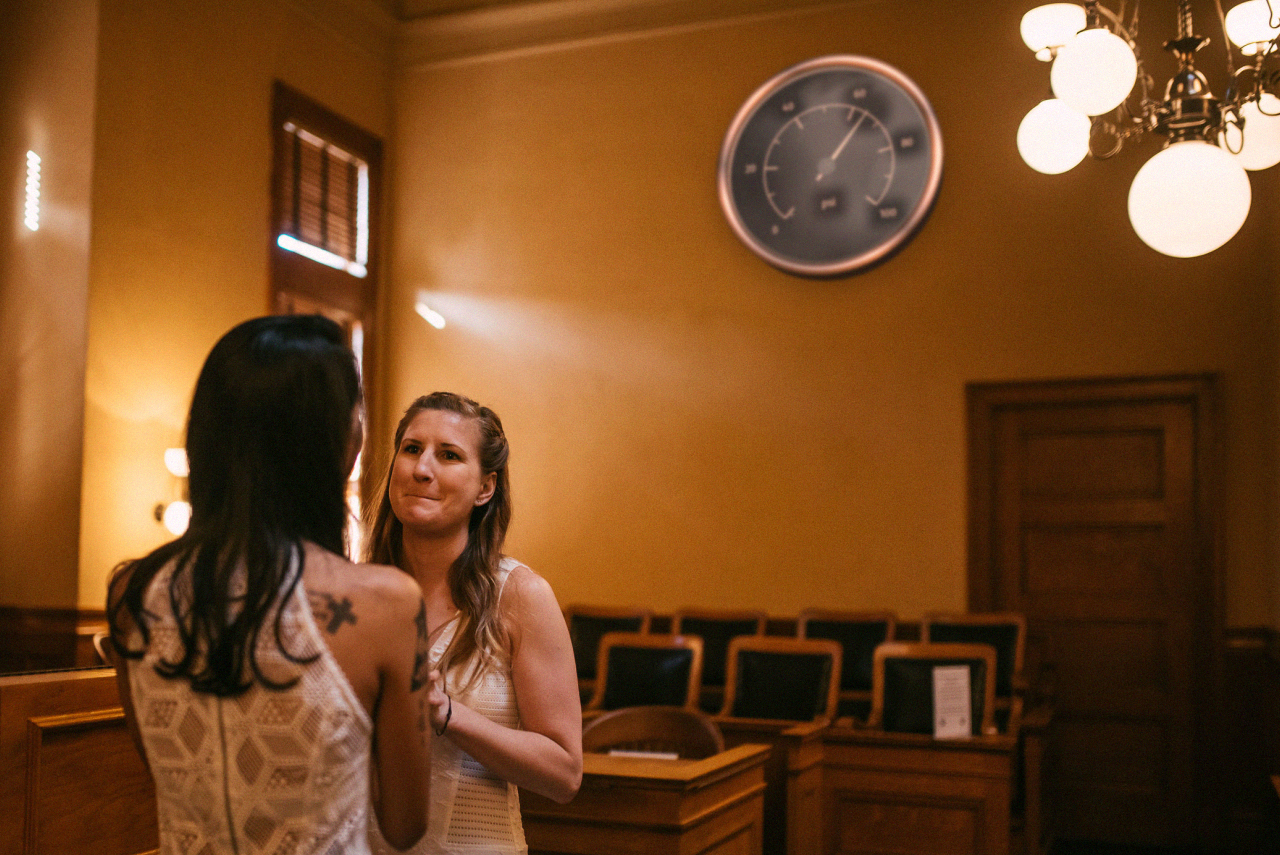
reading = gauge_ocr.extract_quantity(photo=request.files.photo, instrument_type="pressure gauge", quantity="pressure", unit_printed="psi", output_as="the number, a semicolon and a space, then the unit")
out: 65; psi
